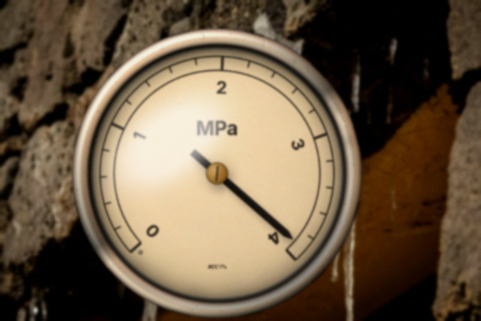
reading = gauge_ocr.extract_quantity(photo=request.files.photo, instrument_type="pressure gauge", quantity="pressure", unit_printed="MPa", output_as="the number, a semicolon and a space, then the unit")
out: 3.9; MPa
